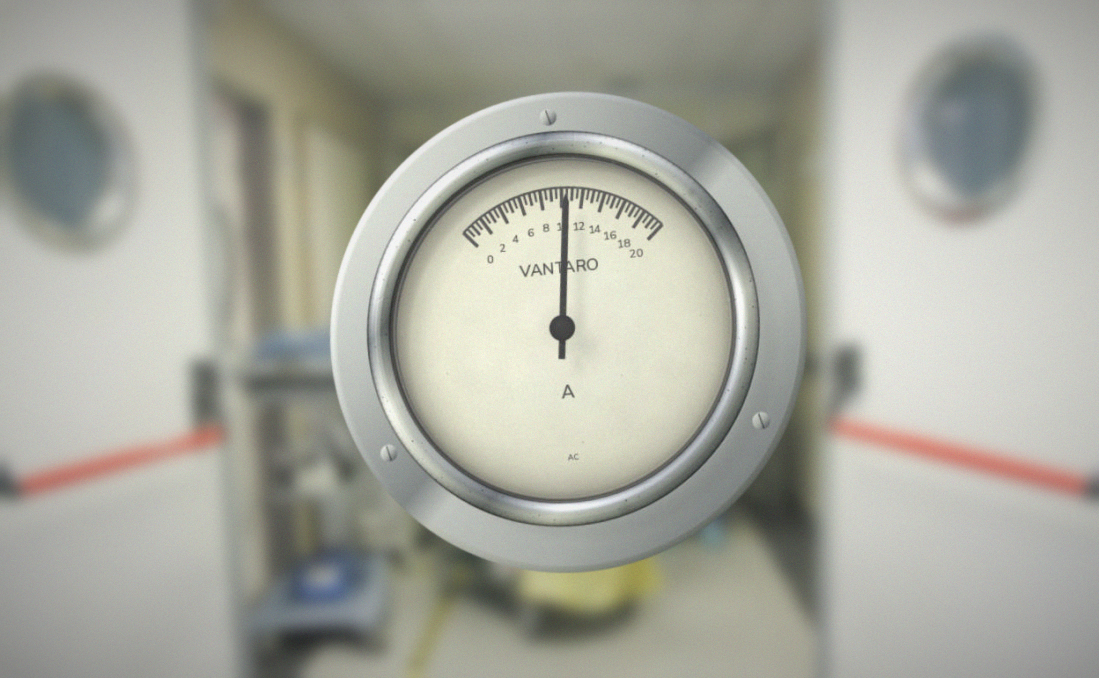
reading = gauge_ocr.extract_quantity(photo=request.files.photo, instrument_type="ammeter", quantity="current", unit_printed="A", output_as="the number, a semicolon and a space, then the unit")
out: 10.5; A
